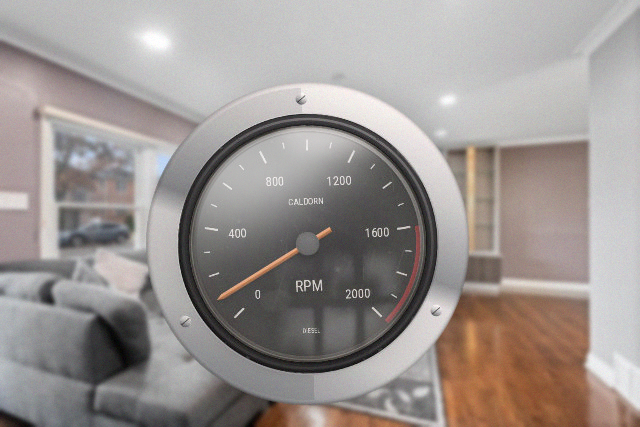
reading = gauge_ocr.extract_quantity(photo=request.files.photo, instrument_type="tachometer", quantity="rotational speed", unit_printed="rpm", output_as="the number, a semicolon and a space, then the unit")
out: 100; rpm
